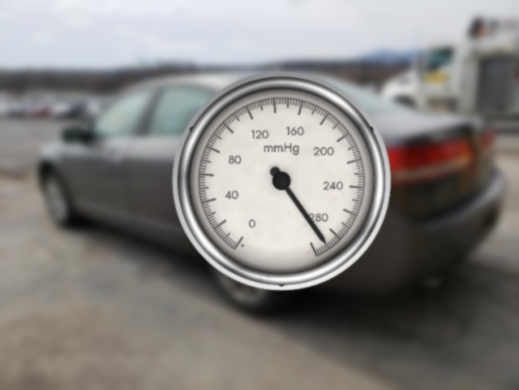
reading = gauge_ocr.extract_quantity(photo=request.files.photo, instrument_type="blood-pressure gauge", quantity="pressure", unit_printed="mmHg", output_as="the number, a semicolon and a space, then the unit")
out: 290; mmHg
